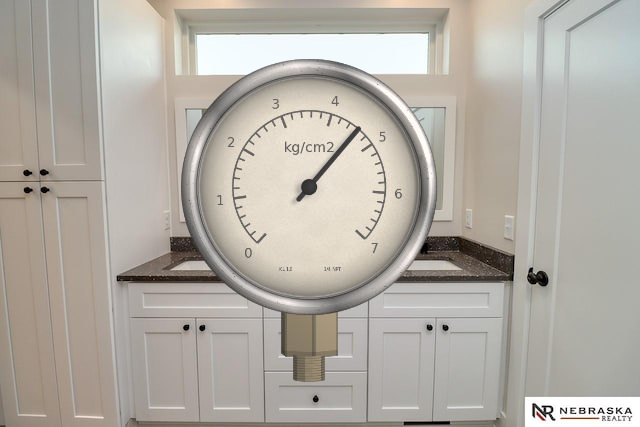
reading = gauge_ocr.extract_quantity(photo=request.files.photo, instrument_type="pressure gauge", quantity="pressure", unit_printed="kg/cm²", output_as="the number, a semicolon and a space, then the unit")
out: 4.6; kg/cm²
